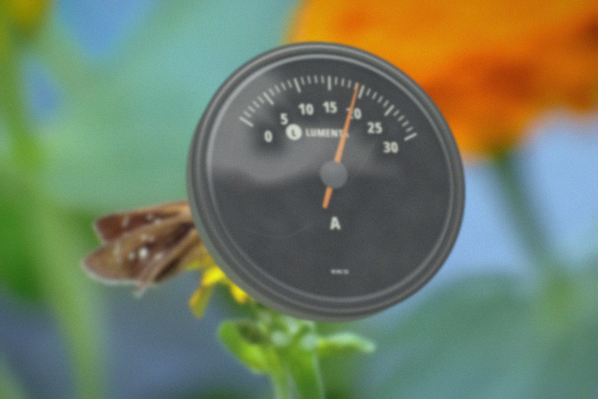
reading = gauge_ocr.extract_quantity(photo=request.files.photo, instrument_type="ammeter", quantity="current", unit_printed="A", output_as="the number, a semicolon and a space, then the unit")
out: 19; A
